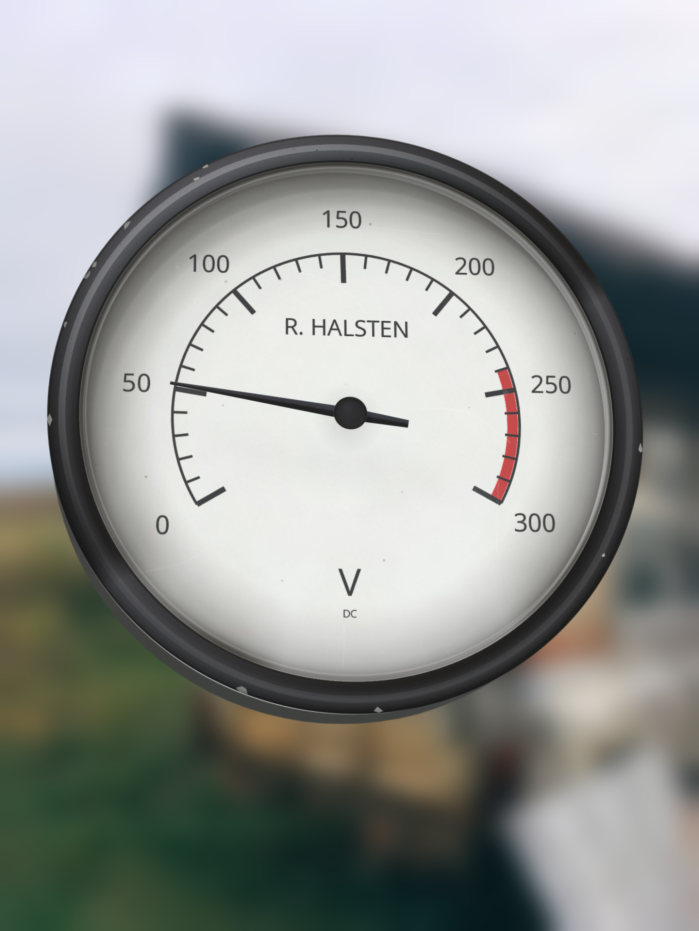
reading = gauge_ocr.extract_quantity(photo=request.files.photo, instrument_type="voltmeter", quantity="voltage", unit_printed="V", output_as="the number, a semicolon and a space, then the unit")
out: 50; V
